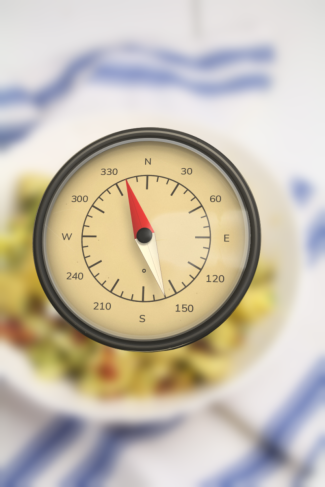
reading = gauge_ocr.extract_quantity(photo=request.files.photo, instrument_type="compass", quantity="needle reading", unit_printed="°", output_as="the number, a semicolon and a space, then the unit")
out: 340; °
